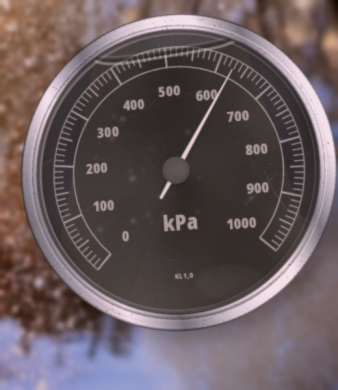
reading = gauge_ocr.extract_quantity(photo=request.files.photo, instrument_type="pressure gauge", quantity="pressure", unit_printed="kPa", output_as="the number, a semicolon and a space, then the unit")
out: 630; kPa
